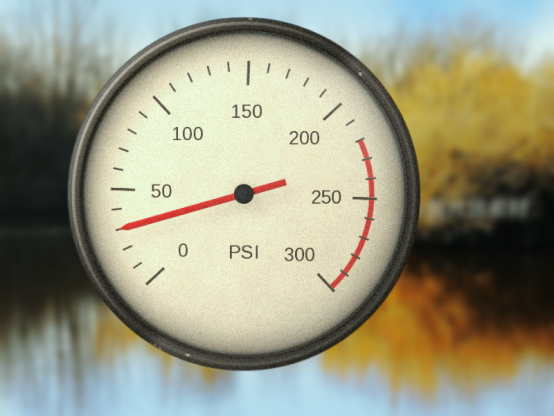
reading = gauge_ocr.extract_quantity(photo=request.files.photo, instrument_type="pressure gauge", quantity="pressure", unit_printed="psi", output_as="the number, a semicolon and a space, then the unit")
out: 30; psi
